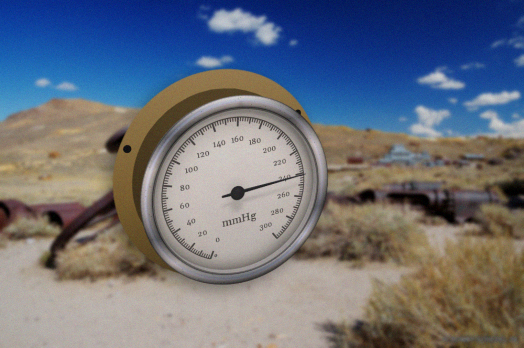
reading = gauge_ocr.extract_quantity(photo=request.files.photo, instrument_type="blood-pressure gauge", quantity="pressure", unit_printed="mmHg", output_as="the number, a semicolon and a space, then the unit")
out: 240; mmHg
